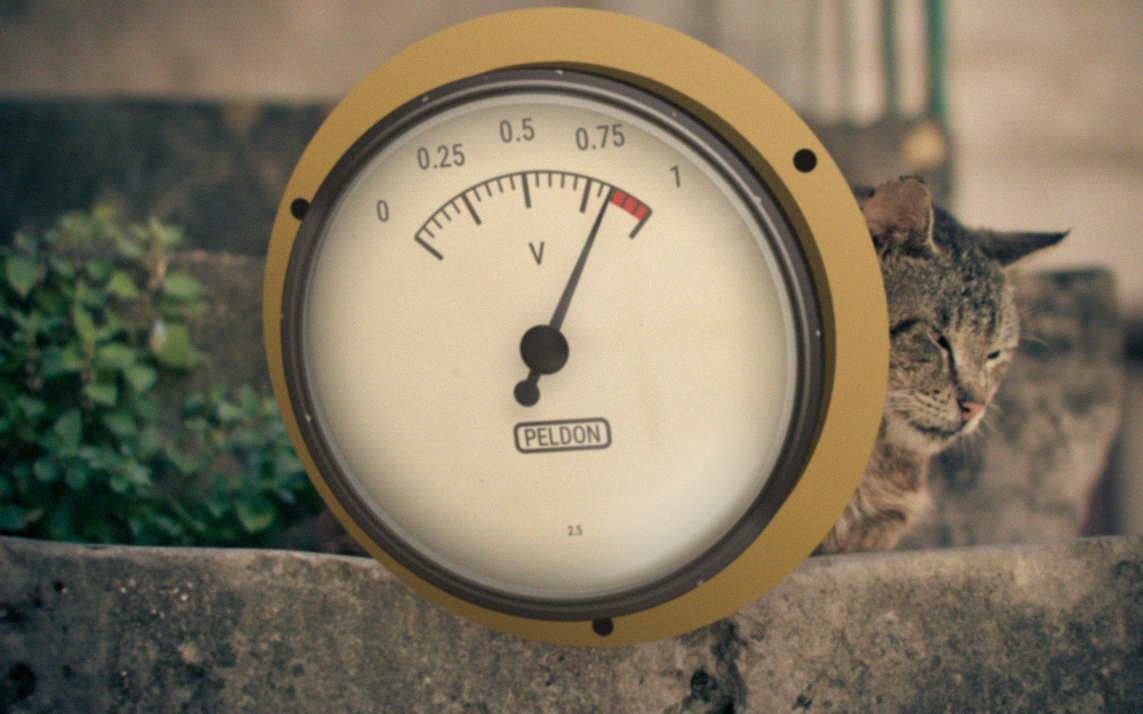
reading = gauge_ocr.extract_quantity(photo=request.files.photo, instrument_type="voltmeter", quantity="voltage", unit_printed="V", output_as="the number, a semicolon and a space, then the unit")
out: 0.85; V
